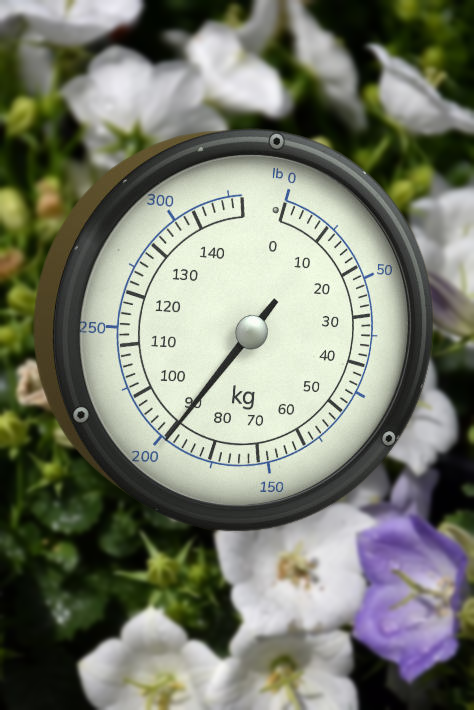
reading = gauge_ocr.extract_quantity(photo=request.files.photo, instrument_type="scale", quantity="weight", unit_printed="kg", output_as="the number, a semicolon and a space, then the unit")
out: 90; kg
